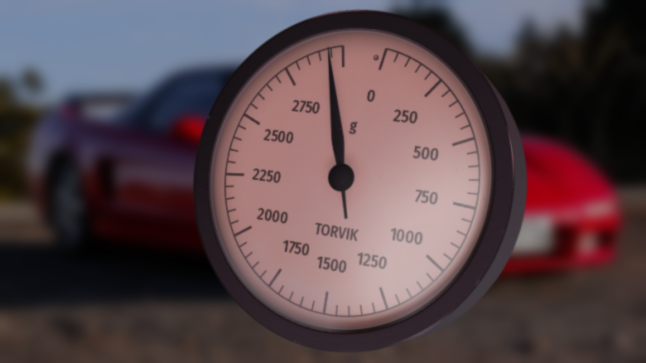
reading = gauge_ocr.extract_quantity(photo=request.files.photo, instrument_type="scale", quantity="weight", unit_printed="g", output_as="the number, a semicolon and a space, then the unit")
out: 2950; g
